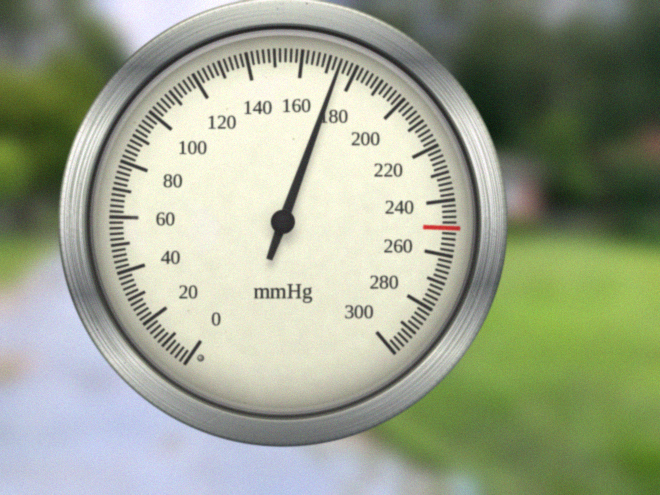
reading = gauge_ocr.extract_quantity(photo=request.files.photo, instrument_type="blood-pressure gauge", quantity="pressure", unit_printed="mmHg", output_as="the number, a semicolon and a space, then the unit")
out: 174; mmHg
